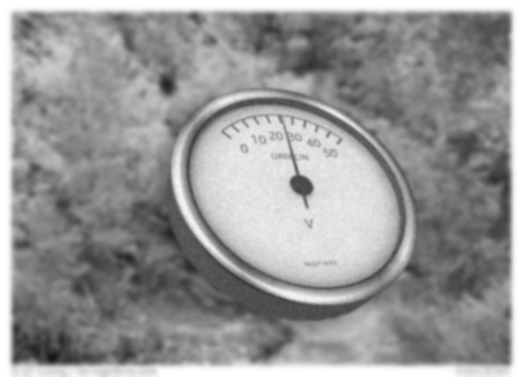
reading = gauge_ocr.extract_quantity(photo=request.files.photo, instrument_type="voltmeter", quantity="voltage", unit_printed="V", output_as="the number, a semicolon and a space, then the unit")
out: 25; V
